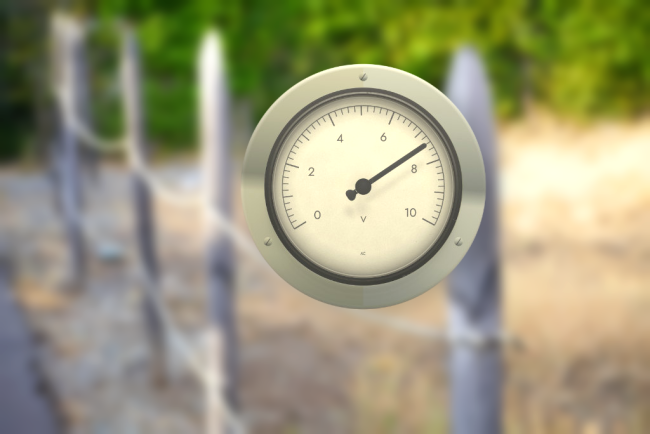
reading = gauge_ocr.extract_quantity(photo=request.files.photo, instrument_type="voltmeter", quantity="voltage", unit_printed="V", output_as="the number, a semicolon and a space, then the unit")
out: 7.4; V
